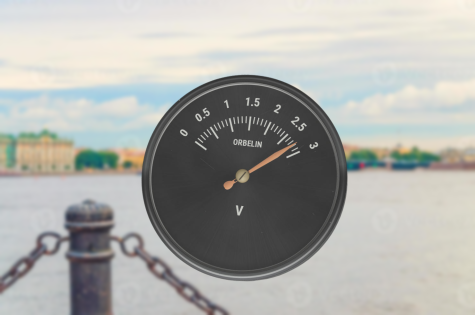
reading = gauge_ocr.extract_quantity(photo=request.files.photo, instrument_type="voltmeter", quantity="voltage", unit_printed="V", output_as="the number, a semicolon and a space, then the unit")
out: 2.8; V
